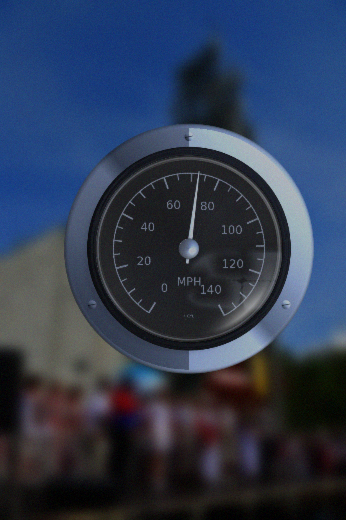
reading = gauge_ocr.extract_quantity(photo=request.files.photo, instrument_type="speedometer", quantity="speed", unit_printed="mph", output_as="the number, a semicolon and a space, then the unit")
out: 72.5; mph
